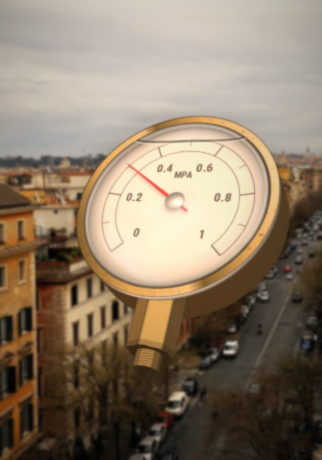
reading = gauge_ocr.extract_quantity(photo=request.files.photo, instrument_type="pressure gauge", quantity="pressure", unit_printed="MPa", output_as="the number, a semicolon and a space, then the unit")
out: 0.3; MPa
